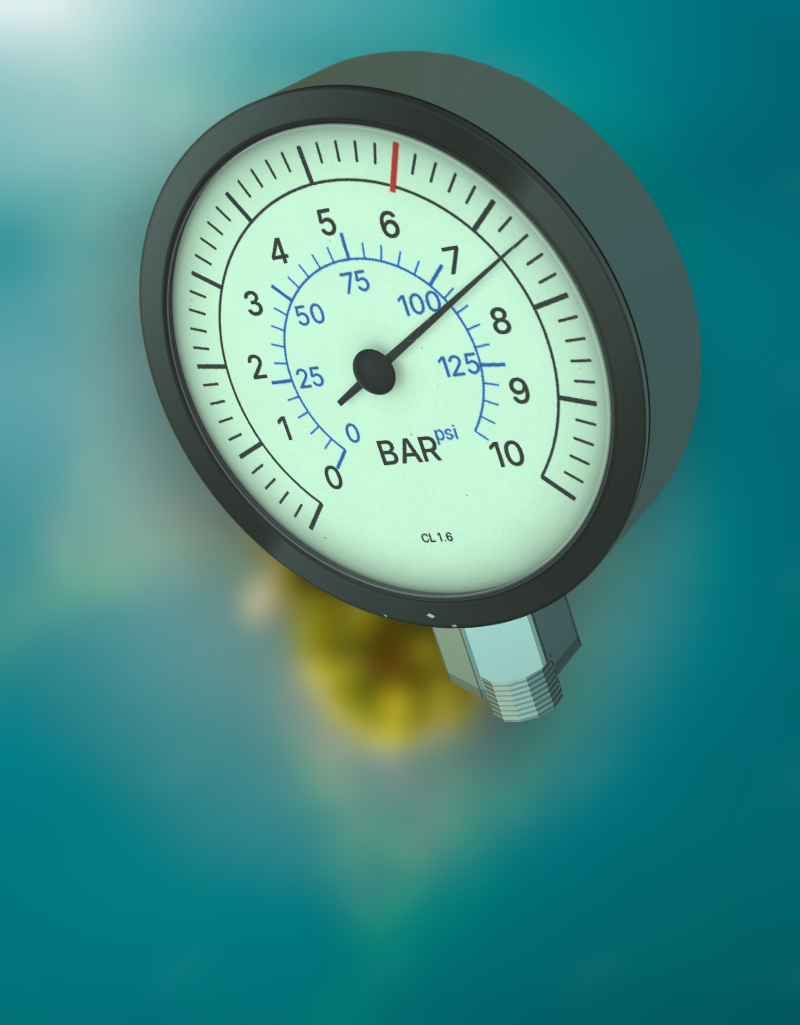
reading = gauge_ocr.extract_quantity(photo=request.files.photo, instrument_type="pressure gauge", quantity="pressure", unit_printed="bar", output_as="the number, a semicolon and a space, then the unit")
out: 7.4; bar
